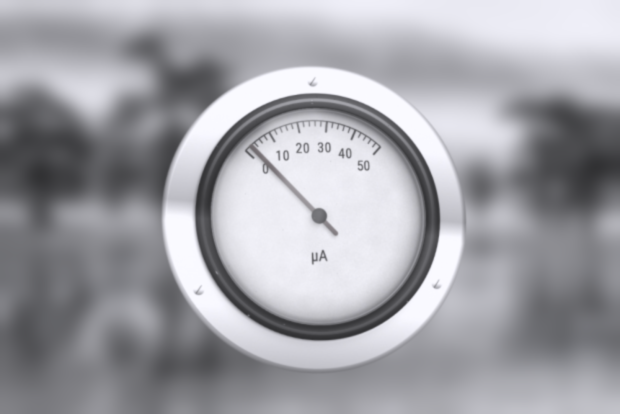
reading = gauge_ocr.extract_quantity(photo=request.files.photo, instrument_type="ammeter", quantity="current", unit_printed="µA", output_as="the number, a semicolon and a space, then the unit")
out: 2; µA
